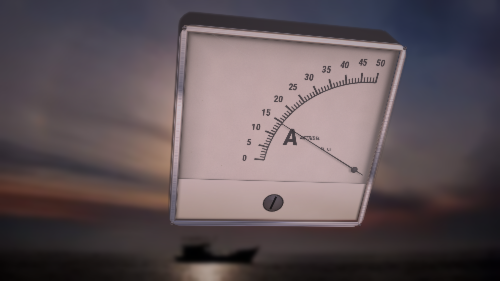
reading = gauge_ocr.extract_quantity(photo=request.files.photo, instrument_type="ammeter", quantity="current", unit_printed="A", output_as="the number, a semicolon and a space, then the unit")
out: 15; A
